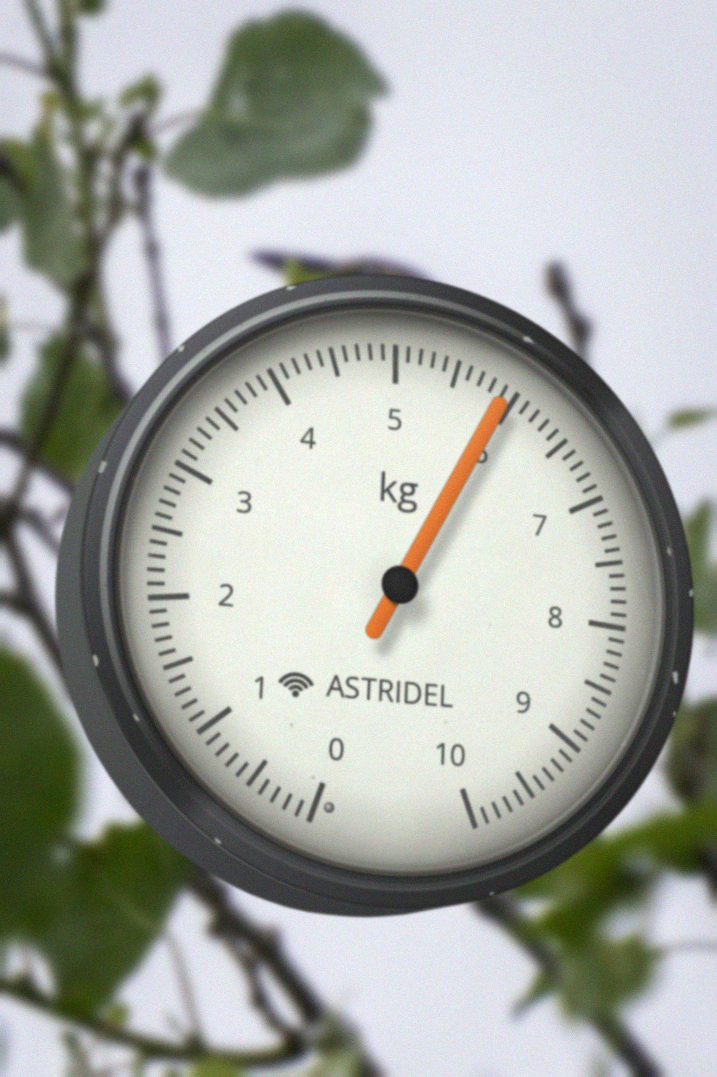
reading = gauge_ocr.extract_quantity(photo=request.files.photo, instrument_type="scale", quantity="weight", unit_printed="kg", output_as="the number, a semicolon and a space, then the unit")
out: 5.9; kg
